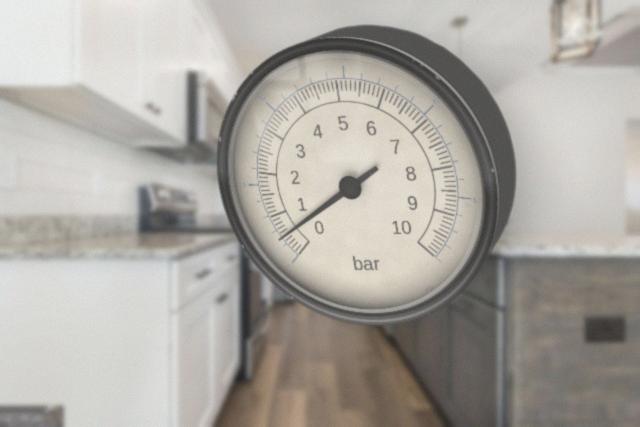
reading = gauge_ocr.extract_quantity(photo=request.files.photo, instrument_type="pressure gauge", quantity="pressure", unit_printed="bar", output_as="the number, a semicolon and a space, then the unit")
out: 0.5; bar
